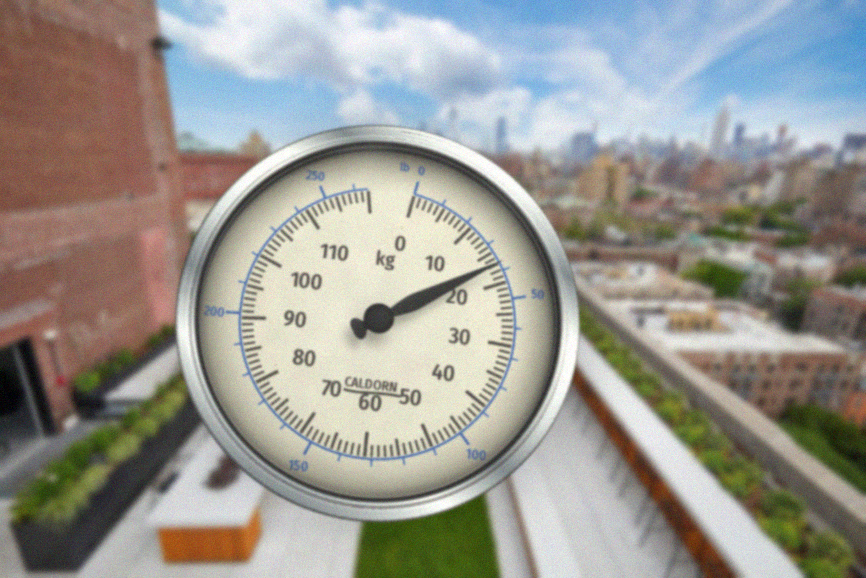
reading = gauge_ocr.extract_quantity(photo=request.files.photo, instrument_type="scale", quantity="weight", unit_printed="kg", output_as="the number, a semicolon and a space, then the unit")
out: 17; kg
